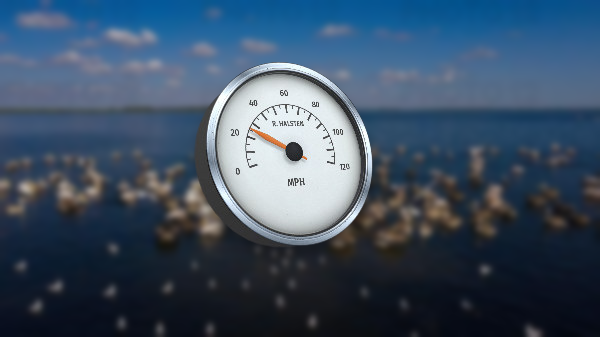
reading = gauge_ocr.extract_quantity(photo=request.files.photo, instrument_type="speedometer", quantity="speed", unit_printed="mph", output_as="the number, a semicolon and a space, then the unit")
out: 25; mph
